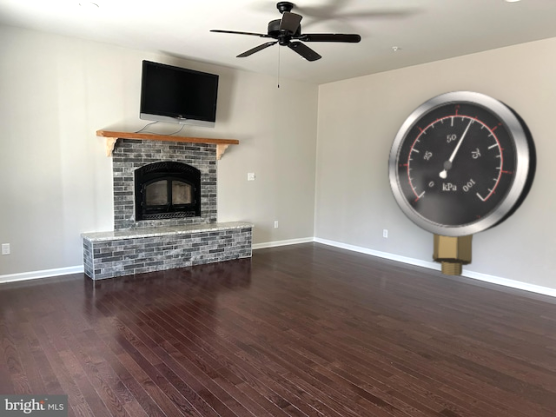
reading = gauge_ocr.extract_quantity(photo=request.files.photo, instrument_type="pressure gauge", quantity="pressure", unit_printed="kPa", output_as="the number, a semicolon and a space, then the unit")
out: 60; kPa
